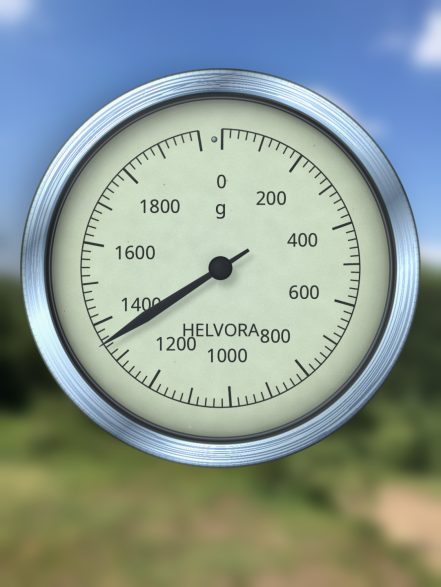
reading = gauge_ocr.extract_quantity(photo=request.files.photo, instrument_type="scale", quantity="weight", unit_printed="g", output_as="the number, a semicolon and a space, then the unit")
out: 1350; g
